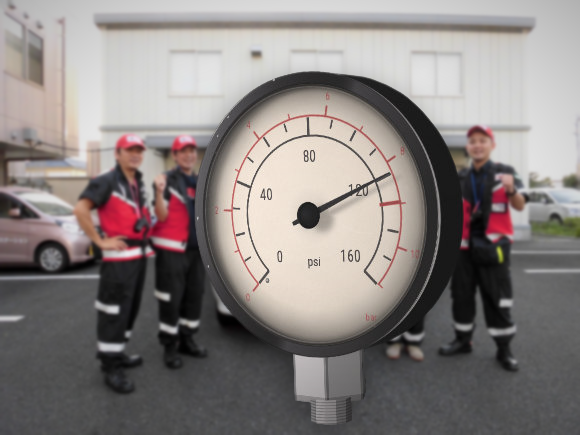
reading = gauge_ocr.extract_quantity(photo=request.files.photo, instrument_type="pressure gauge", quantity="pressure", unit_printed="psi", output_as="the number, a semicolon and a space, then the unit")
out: 120; psi
